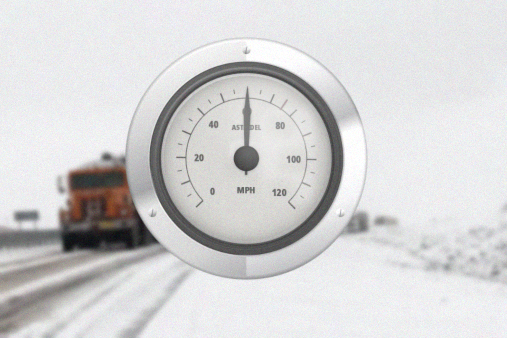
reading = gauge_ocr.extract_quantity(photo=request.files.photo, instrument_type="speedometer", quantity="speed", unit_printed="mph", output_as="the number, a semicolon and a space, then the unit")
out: 60; mph
